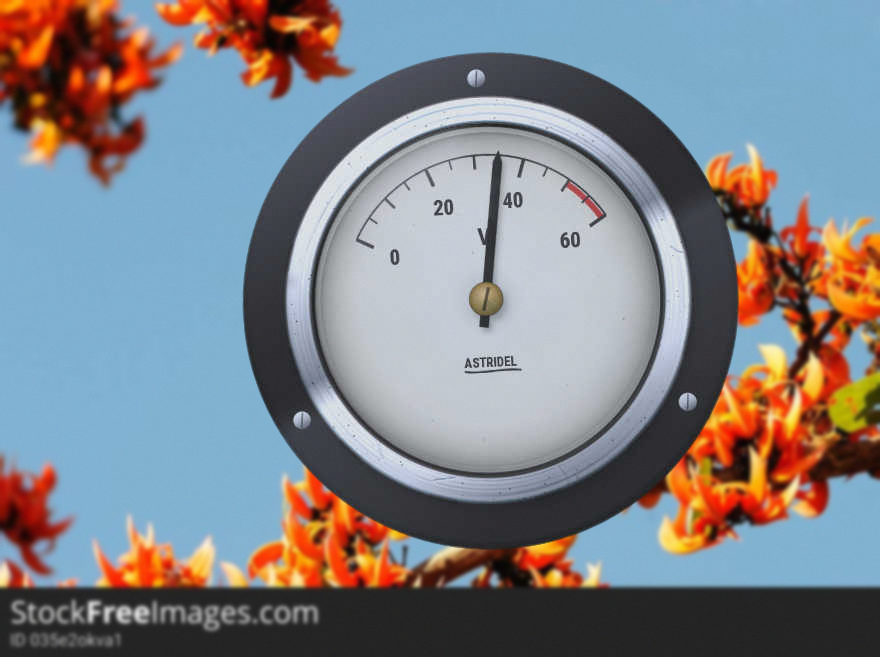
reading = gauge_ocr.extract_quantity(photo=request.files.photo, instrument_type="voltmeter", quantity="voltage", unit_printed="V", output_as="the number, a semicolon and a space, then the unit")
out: 35; V
